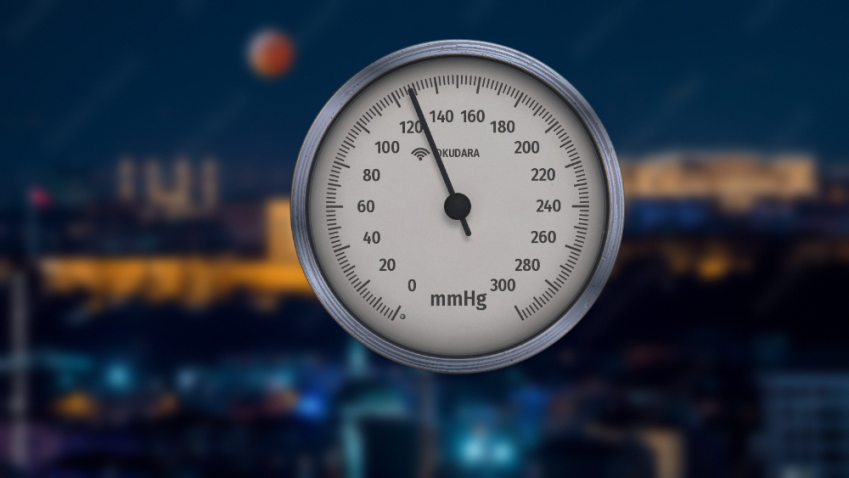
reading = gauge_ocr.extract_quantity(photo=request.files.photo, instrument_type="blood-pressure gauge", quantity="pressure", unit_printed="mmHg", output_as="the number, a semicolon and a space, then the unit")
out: 128; mmHg
